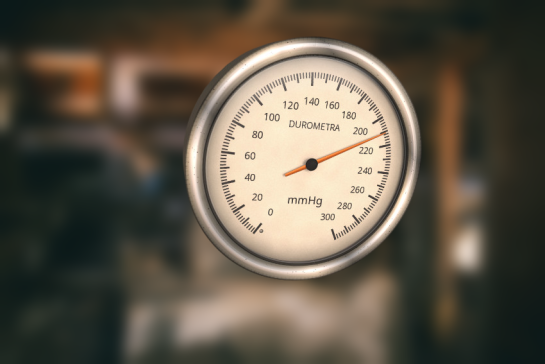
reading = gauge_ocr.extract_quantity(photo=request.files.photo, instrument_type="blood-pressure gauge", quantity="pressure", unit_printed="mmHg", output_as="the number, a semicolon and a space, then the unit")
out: 210; mmHg
